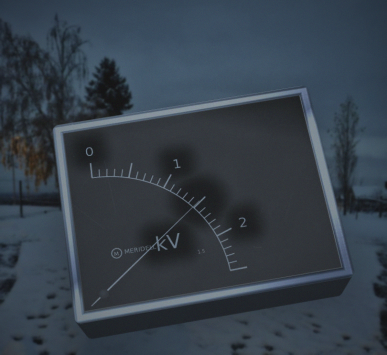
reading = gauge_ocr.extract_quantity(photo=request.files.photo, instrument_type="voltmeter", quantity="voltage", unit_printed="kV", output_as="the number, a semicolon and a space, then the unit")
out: 1.5; kV
